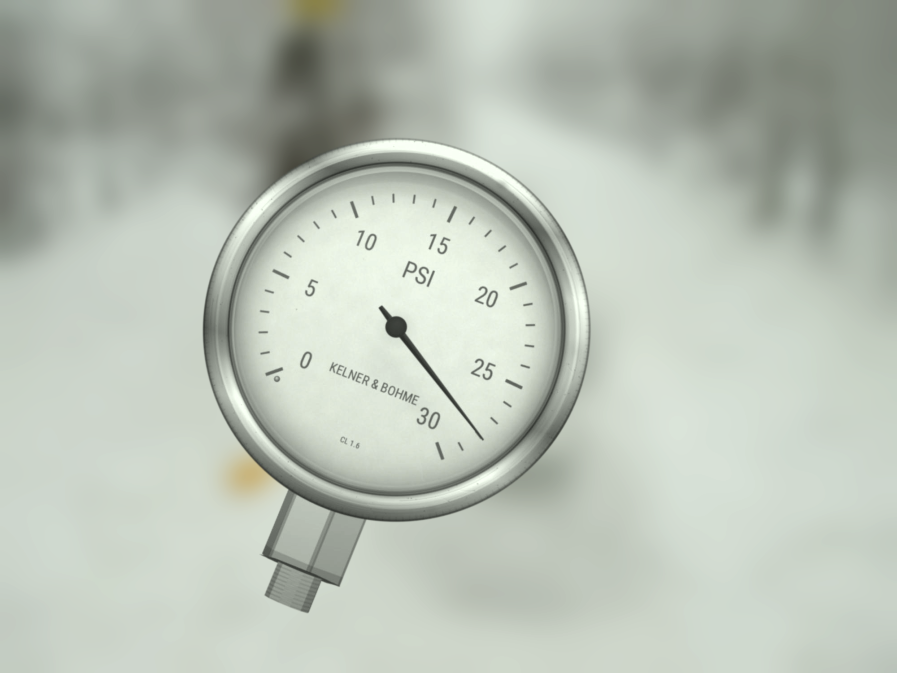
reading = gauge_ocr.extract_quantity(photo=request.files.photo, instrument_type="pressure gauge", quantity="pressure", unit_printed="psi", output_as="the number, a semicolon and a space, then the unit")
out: 28; psi
